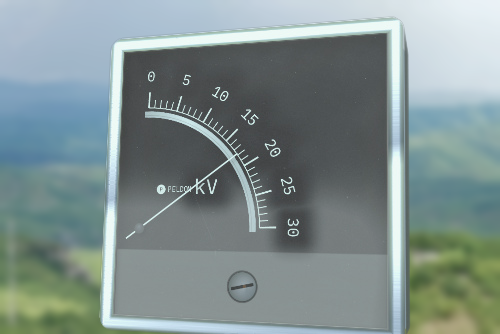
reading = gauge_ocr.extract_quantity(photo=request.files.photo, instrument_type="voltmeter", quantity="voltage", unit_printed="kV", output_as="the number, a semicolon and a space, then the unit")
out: 18; kV
